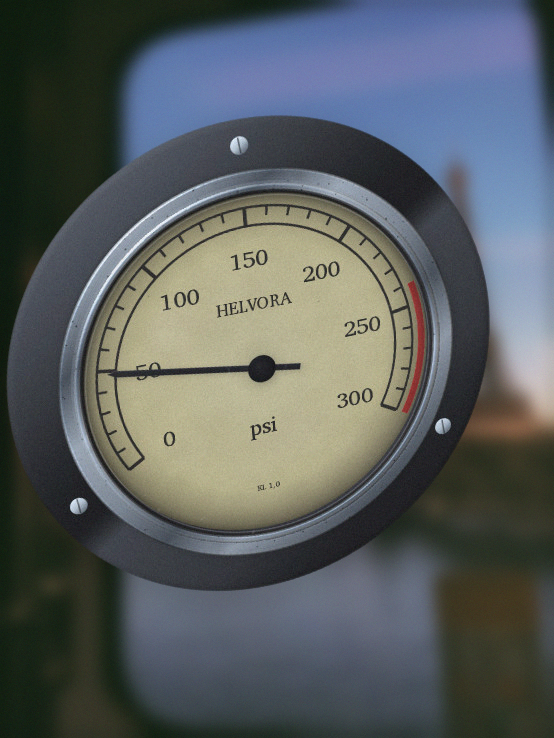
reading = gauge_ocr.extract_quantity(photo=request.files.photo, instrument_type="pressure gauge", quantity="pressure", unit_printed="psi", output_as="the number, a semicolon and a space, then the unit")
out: 50; psi
